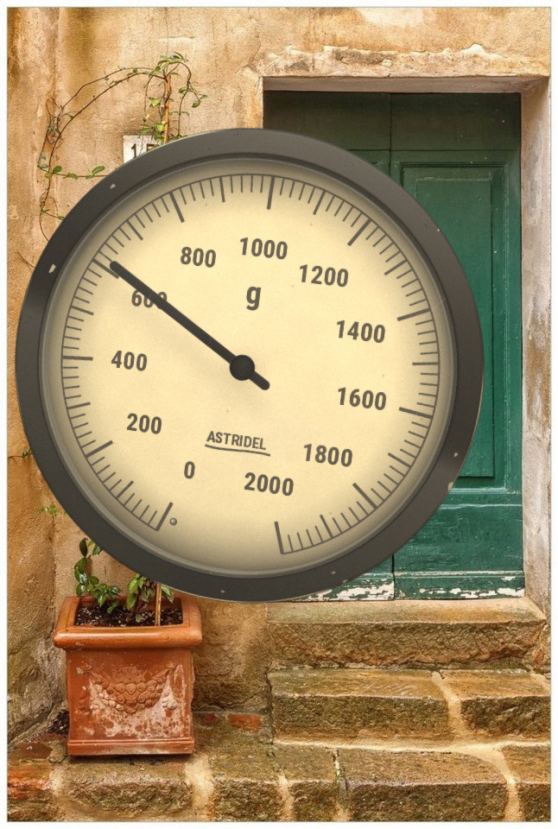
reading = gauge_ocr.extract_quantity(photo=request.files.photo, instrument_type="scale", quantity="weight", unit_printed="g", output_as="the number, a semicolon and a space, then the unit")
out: 620; g
